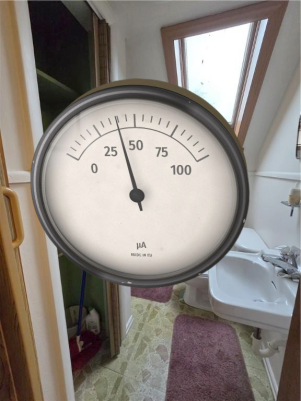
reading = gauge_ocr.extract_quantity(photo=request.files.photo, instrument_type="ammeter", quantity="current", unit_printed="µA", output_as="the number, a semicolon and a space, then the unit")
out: 40; µA
